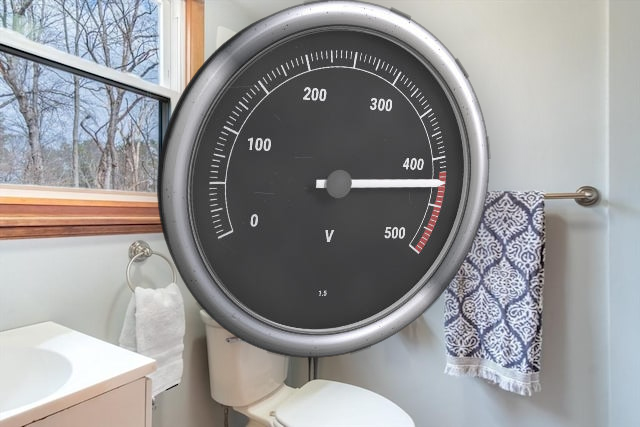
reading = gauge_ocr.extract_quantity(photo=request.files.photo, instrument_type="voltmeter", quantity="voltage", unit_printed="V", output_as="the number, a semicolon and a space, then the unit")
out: 425; V
